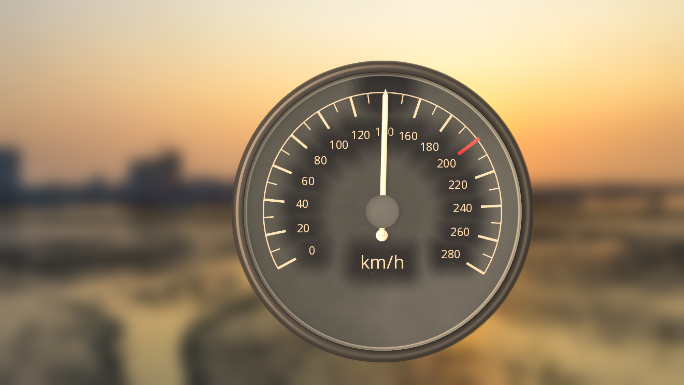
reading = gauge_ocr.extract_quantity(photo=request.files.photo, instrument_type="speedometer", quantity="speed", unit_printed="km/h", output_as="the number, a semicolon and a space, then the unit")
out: 140; km/h
